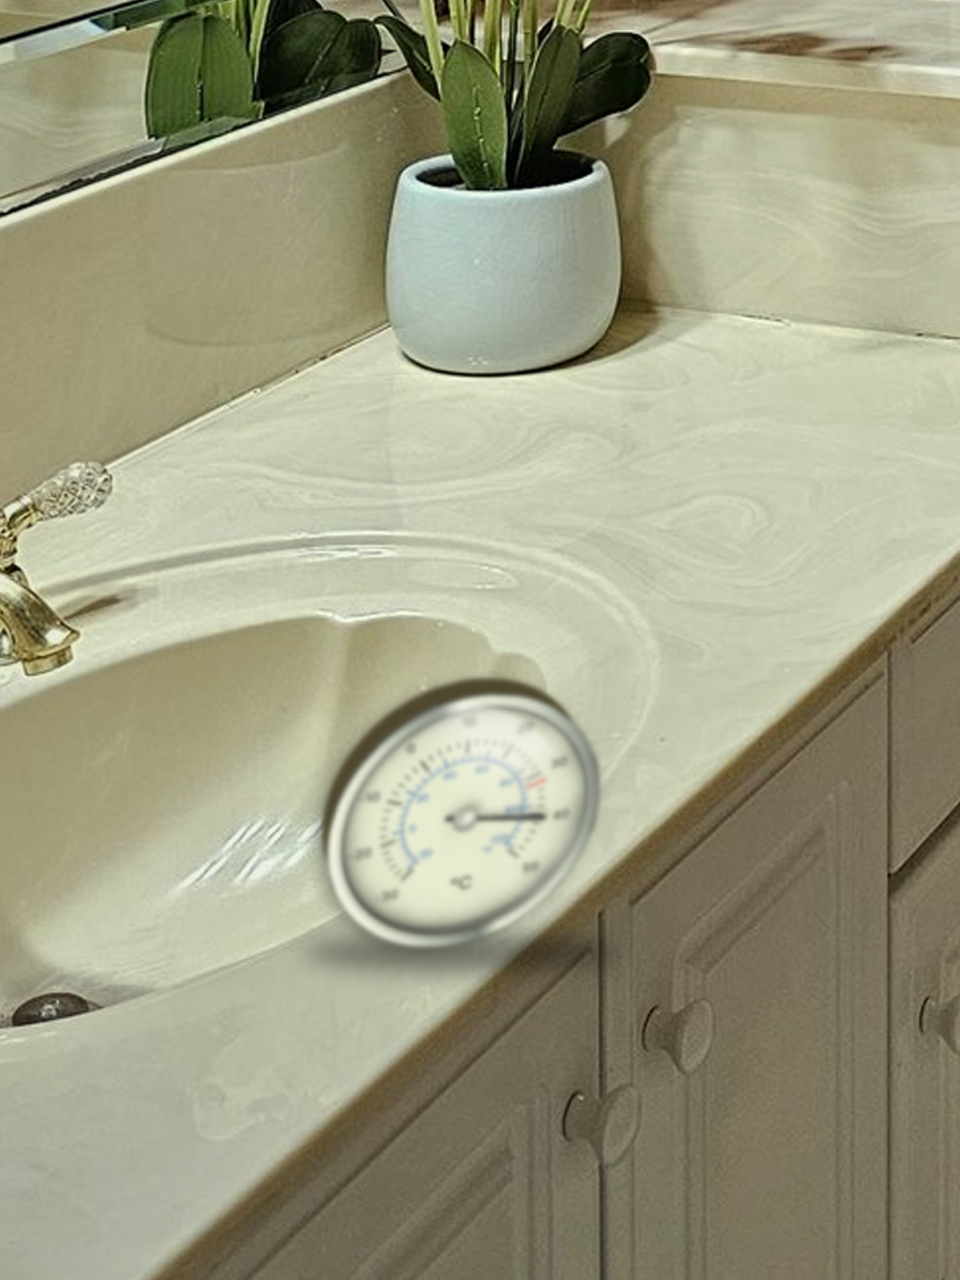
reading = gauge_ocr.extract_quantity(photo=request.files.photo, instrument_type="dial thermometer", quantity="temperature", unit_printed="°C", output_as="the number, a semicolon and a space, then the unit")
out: 40; °C
